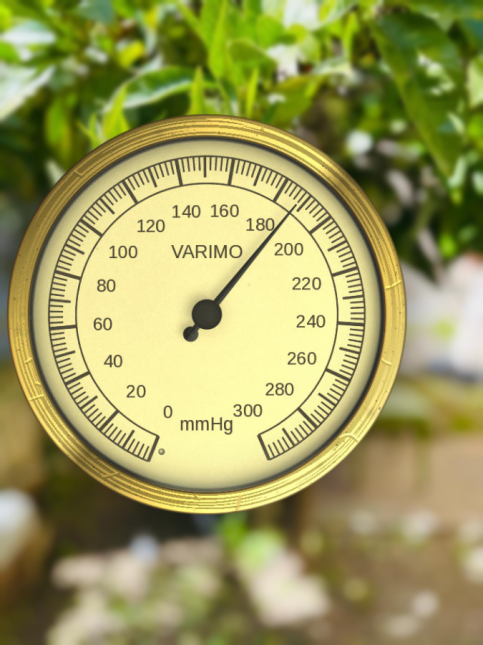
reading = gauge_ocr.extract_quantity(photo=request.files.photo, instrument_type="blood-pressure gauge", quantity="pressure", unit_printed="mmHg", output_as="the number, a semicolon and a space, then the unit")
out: 188; mmHg
